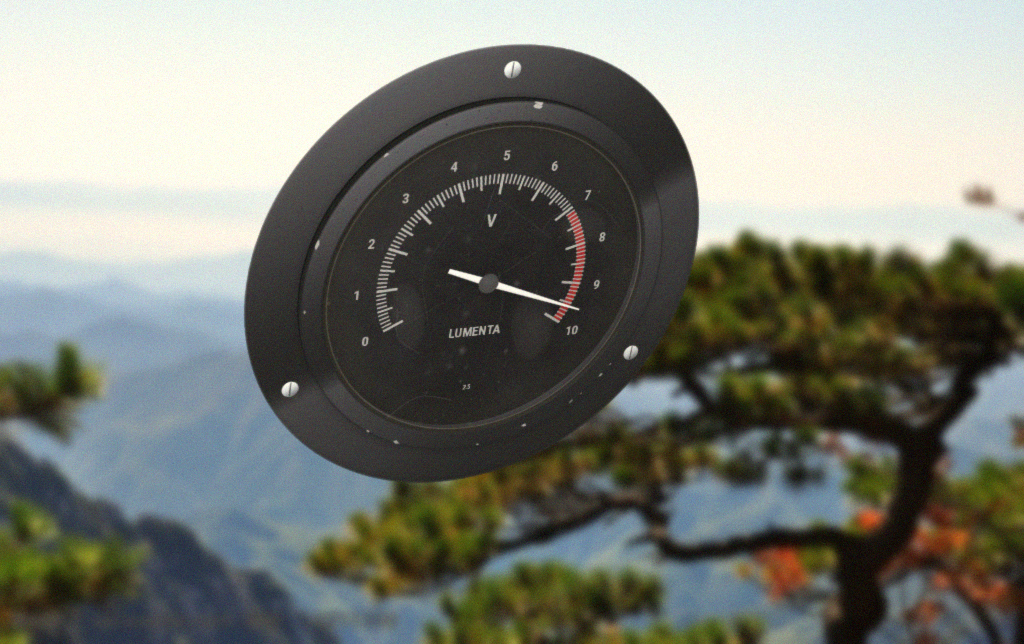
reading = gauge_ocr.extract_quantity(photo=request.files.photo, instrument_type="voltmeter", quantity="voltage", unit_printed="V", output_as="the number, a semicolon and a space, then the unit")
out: 9.5; V
